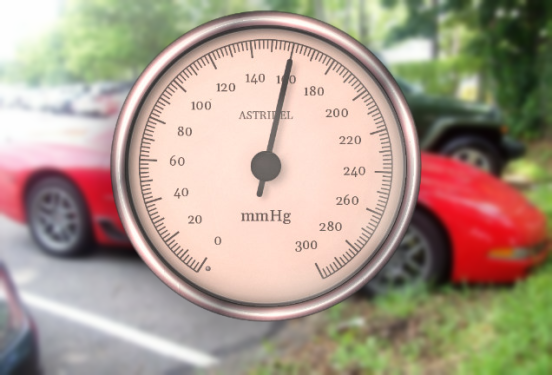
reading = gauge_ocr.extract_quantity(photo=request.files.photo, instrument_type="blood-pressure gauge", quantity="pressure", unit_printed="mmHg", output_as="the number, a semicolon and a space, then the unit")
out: 160; mmHg
